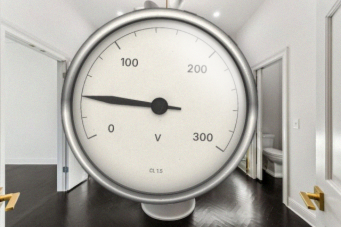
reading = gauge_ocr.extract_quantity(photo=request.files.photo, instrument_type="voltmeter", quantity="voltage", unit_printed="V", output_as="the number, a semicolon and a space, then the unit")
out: 40; V
